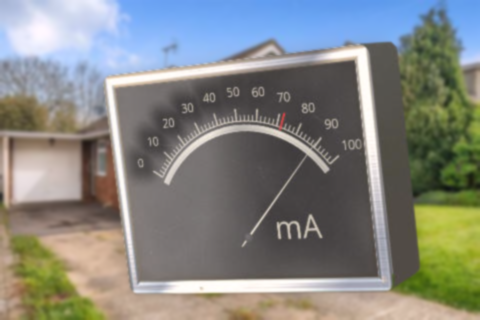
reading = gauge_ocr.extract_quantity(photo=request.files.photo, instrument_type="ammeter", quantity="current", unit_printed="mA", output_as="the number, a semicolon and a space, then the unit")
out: 90; mA
